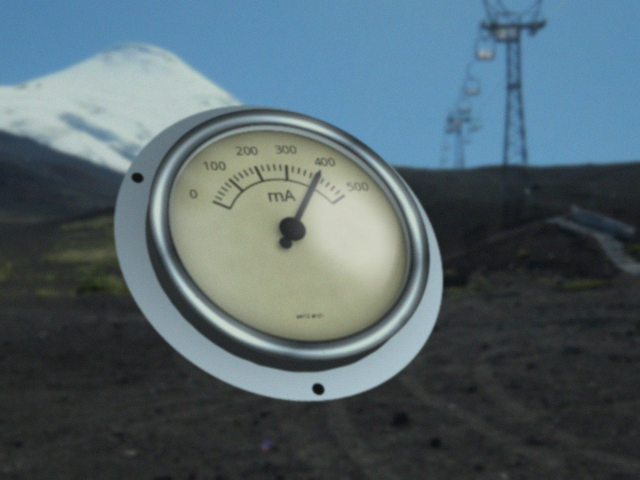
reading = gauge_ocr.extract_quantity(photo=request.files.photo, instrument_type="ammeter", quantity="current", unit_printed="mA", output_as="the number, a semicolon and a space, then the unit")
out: 400; mA
